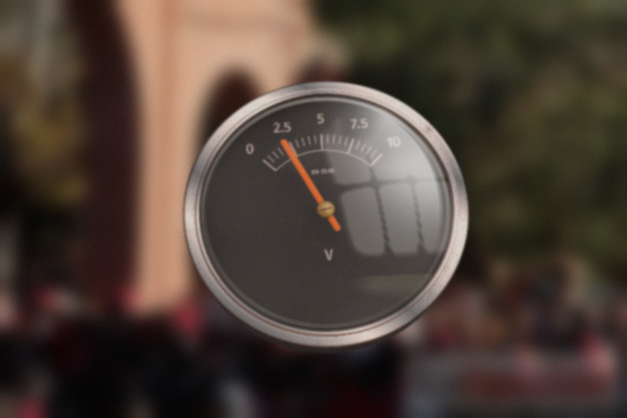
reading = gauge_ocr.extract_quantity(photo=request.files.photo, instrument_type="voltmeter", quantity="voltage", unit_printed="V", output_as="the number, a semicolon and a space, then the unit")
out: 2; V
